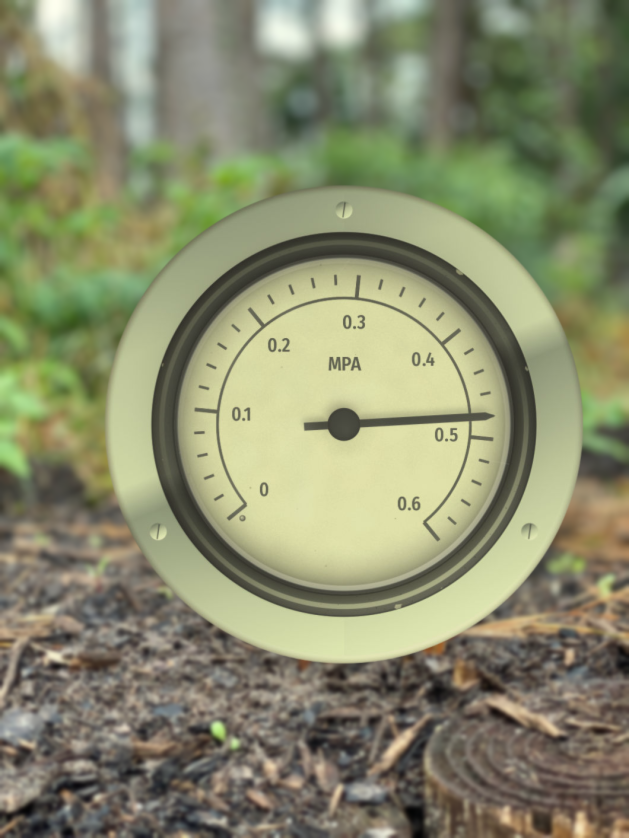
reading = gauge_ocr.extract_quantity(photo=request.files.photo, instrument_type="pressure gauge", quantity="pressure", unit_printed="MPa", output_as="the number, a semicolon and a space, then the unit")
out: 0.48; MPa
